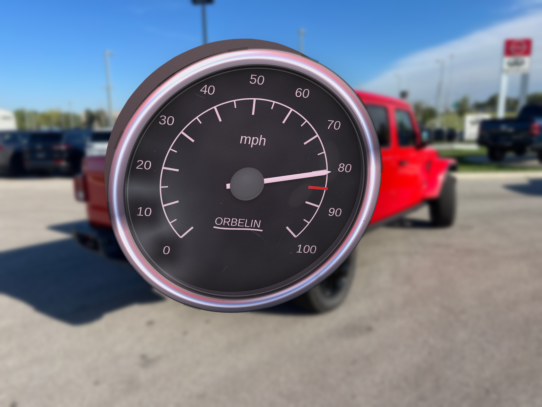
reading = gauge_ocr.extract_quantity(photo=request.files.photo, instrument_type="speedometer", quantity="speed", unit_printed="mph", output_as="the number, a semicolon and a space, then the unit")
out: 80; mph
